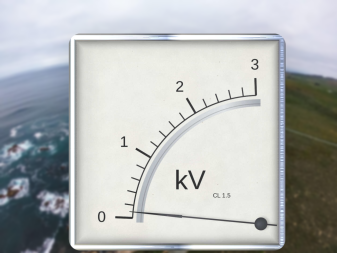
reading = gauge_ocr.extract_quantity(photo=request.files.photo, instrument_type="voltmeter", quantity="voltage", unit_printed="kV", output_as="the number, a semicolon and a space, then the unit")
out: 0.1; kV
